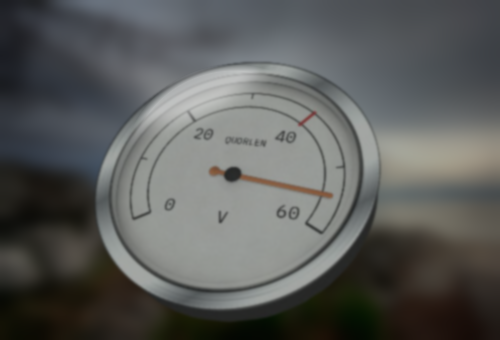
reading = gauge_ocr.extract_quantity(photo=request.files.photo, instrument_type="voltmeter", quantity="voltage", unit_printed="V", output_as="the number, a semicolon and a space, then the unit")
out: 55; V
